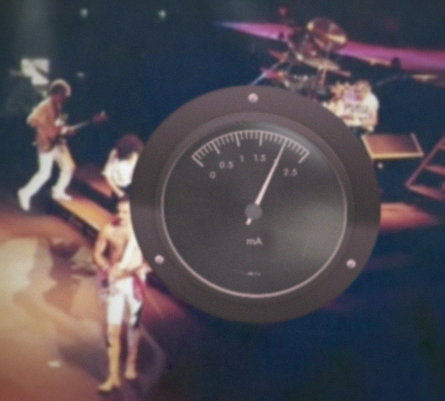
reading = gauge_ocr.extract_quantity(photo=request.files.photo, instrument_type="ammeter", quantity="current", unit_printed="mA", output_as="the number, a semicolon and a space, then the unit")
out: 2; mA
